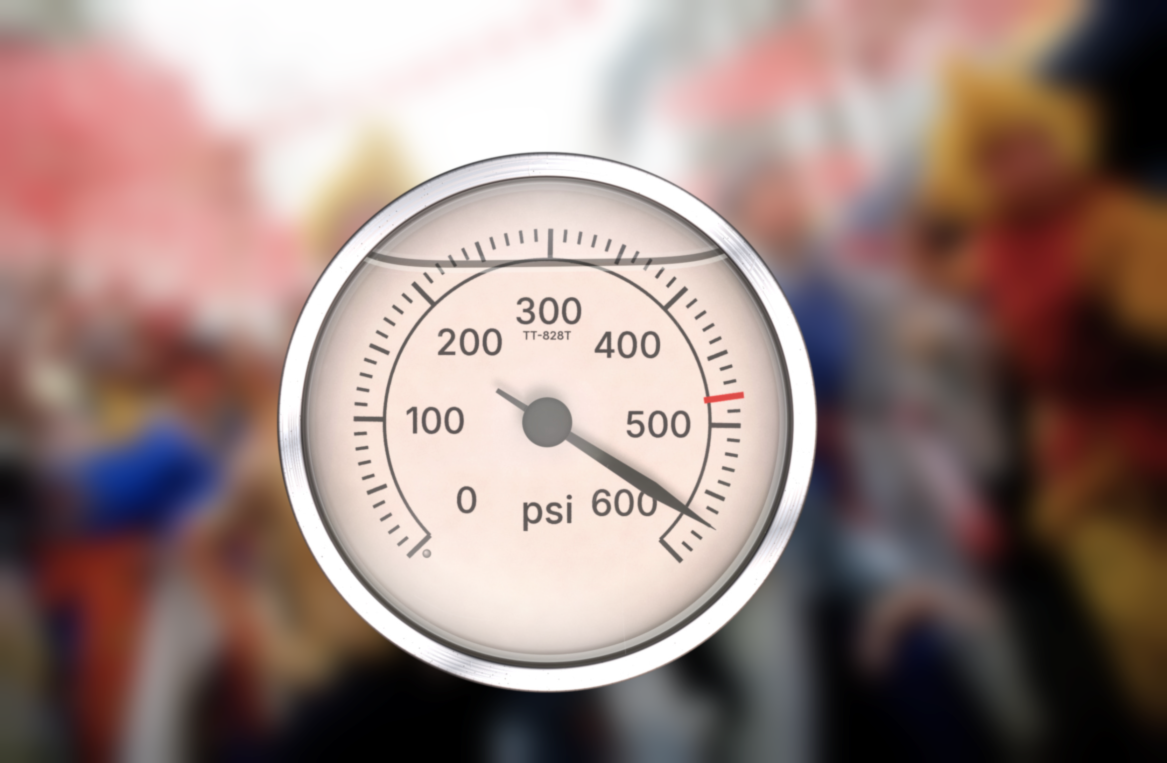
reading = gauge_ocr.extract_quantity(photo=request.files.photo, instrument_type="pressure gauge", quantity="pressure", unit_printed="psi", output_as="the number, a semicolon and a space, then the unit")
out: 570; psi
